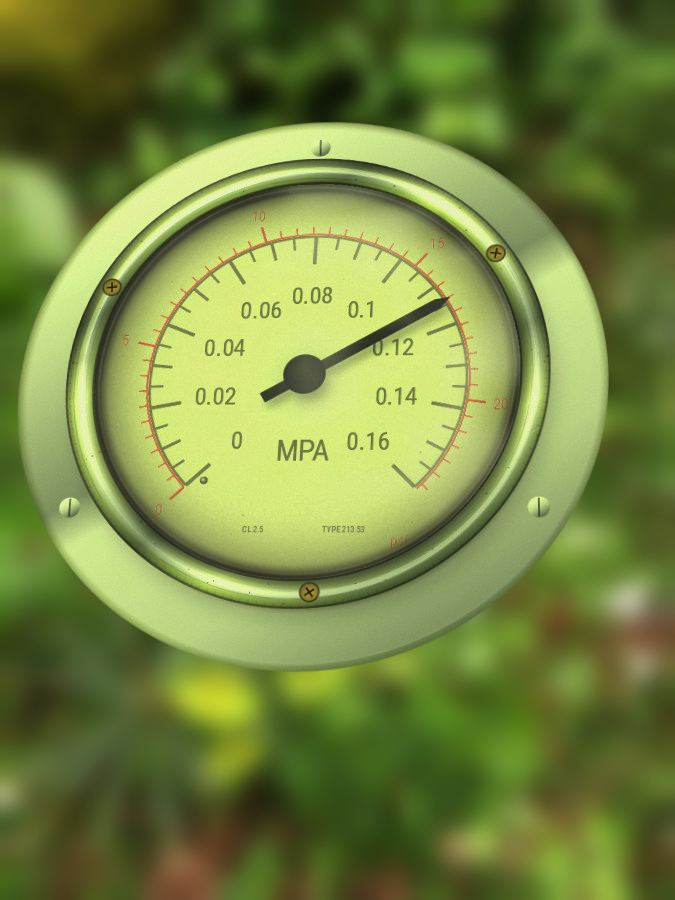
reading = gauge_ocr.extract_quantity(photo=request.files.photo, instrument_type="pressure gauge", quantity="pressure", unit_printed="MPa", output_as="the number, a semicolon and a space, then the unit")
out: 0.115; MPa
